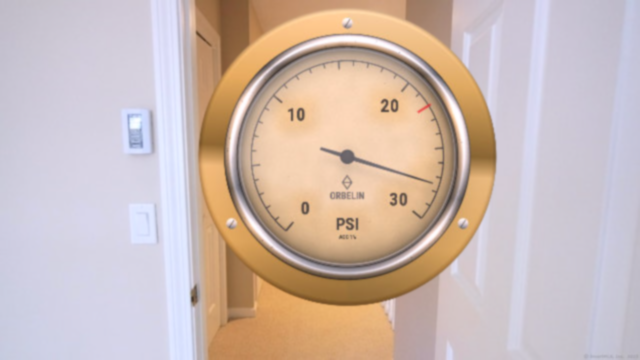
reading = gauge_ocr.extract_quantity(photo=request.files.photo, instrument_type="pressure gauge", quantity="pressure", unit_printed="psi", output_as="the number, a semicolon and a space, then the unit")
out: 27.5; psi
